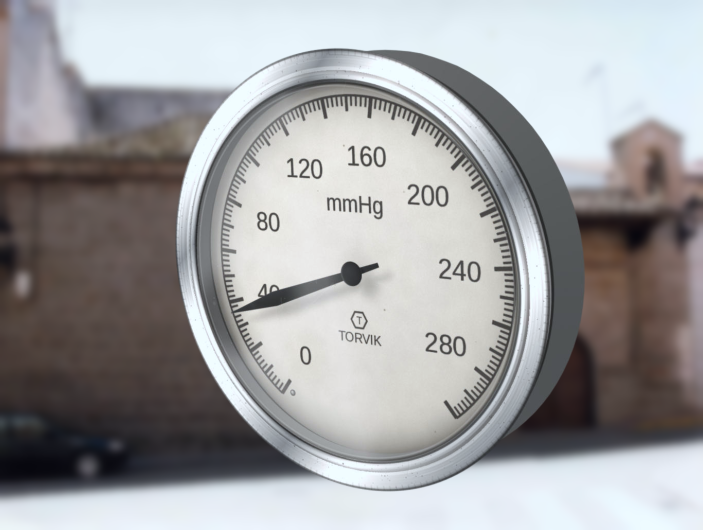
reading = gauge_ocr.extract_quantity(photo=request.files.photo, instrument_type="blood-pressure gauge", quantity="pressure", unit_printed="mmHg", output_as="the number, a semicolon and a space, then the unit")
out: 36; mmHg
